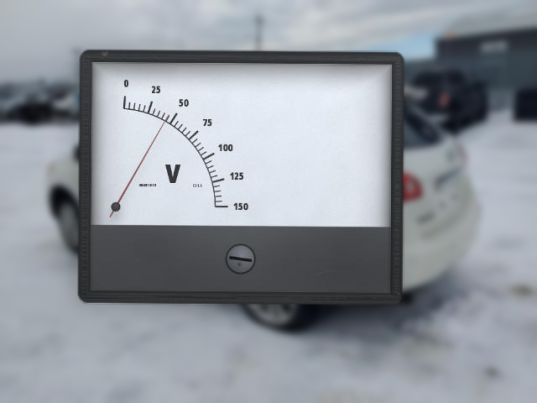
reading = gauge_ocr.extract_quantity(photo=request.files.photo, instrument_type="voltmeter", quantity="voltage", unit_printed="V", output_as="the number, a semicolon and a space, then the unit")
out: 45; V
